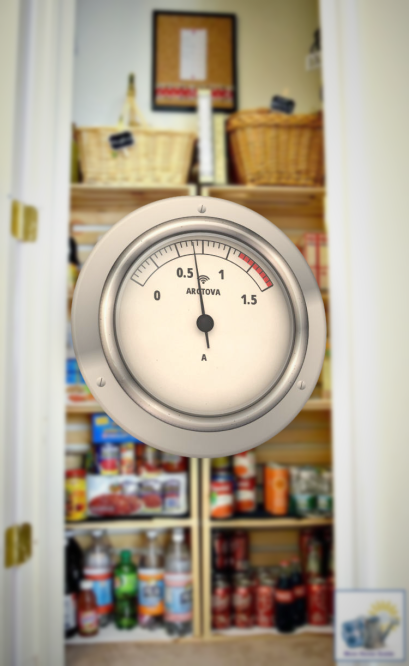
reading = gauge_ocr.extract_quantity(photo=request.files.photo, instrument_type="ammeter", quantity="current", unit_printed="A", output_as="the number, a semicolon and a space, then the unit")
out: 0.65; A
